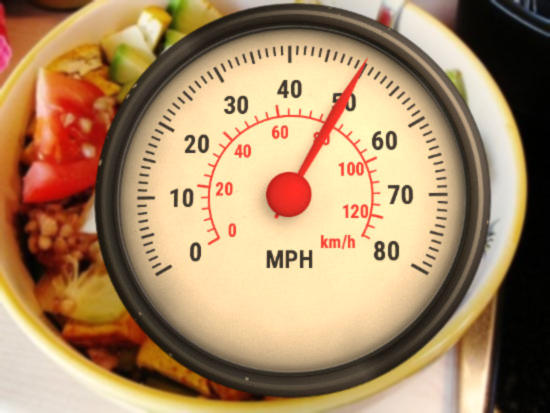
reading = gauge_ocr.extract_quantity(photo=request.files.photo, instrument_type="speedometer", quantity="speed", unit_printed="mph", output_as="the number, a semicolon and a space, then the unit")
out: 50; mph
